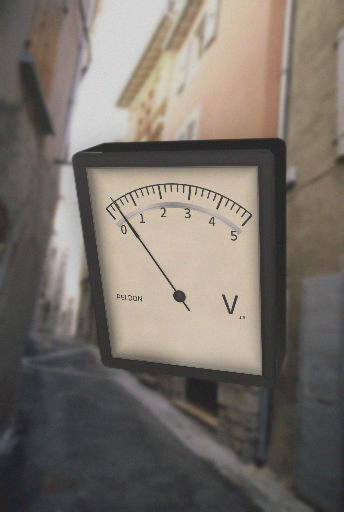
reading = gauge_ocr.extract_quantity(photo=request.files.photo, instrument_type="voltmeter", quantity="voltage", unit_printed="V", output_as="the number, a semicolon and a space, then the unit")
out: 0.4; V
